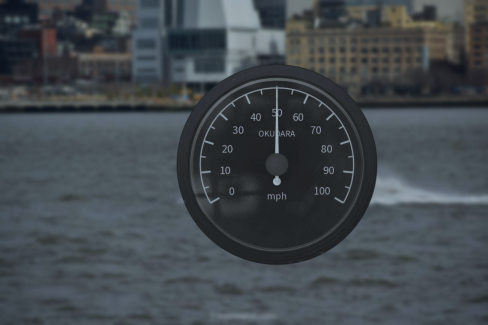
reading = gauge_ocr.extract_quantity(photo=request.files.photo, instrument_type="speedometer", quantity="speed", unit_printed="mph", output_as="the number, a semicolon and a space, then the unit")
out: 50; mph
